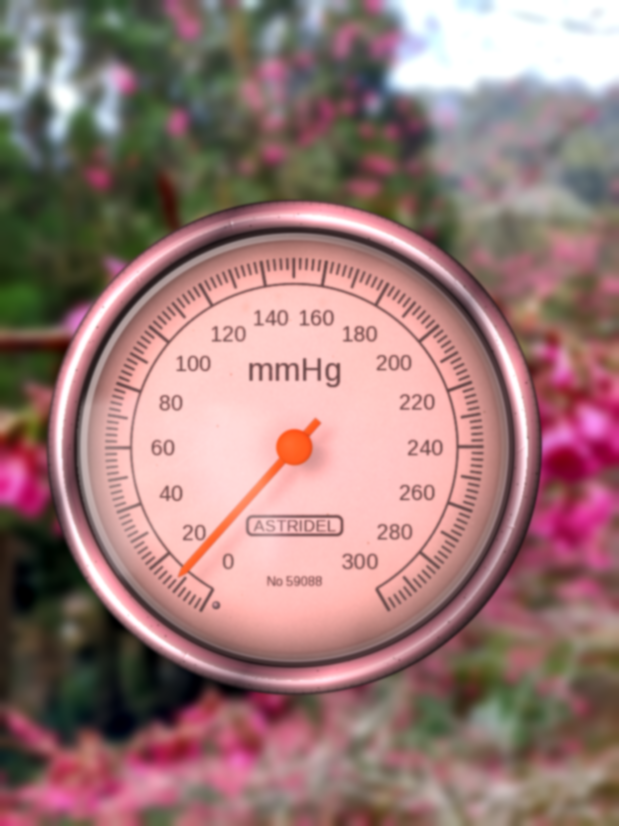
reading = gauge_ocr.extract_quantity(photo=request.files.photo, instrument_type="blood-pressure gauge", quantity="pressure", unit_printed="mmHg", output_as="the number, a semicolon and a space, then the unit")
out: 12; mmHg
